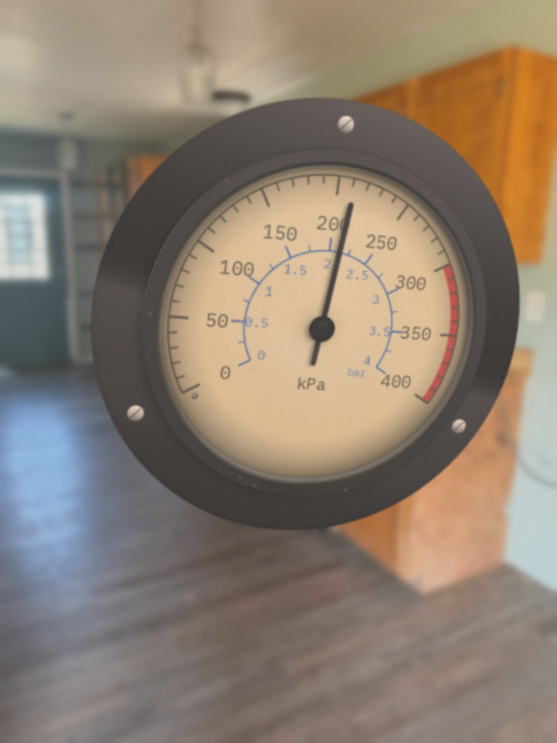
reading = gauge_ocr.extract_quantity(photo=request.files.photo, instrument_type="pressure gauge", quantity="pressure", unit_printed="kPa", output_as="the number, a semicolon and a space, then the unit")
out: 210; kPa
